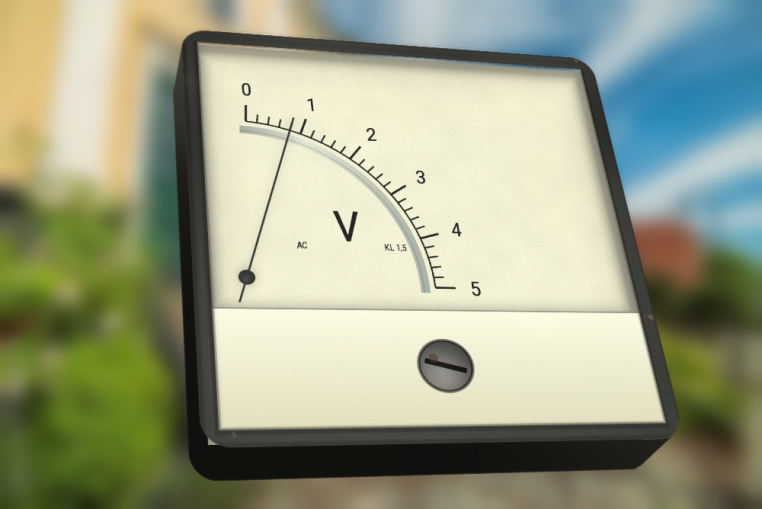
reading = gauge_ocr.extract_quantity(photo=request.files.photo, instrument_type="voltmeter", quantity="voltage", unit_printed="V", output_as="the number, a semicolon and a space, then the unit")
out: 0.8; V
